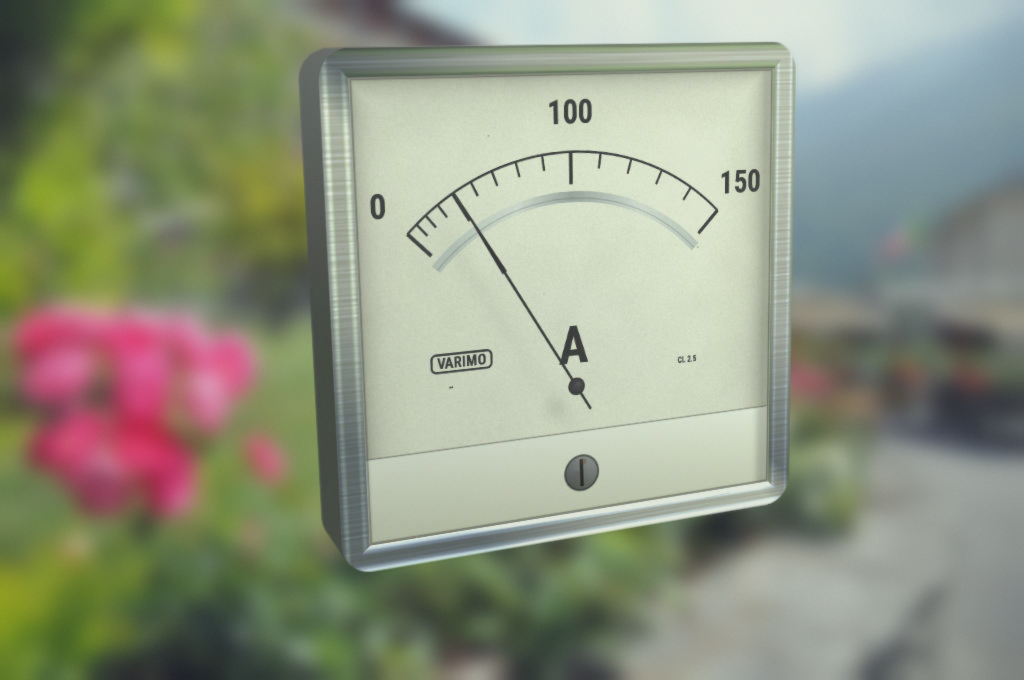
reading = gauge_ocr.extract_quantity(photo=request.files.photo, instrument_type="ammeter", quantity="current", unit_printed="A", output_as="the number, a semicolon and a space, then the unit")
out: 50; A
